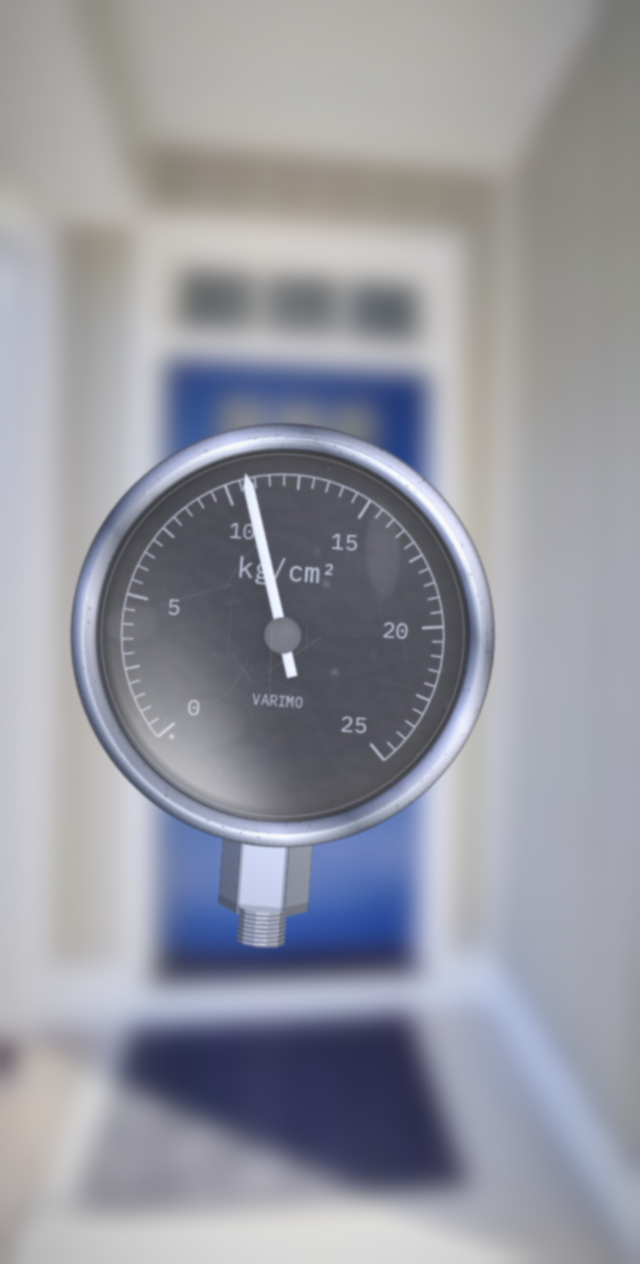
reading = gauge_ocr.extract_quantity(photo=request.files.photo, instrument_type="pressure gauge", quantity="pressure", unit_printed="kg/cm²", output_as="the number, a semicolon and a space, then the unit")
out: 10.75; kg/cm²
